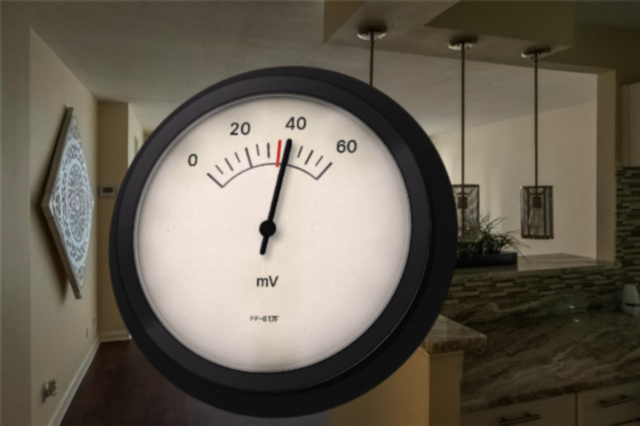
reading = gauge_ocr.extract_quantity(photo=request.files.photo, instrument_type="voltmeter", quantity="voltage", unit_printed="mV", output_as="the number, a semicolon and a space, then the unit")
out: 40; mV
